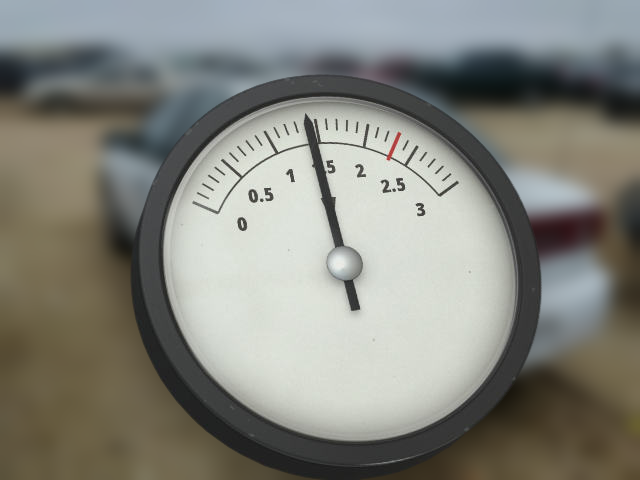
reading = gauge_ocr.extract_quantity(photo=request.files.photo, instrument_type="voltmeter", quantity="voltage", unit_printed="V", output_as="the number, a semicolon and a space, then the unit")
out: 1.4; V
